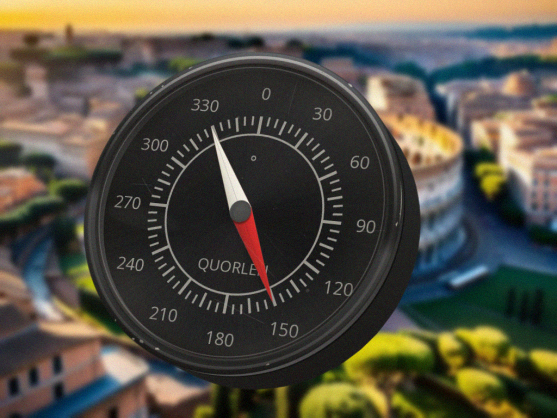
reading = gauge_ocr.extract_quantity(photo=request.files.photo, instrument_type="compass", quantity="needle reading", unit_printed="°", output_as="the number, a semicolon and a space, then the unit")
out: 150; °
